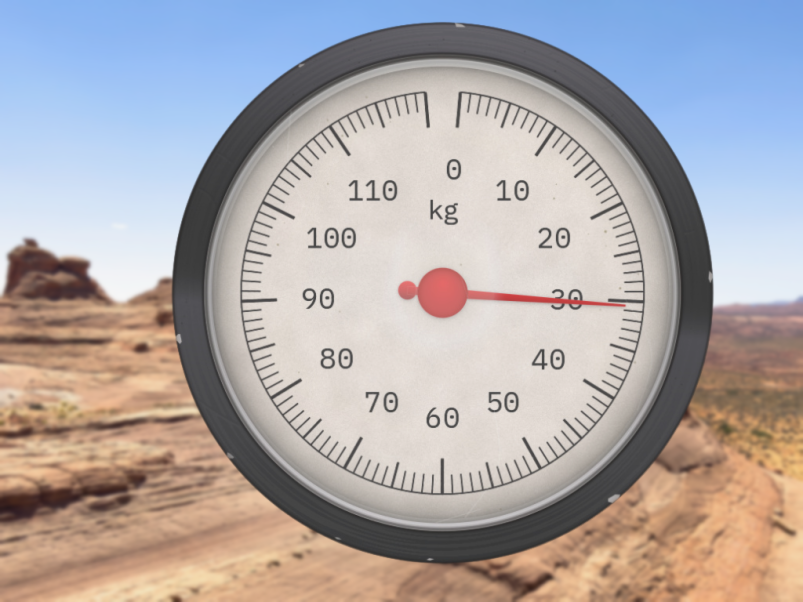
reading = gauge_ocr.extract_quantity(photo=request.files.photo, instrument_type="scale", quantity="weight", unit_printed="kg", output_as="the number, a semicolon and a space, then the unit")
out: 30.5; kg
